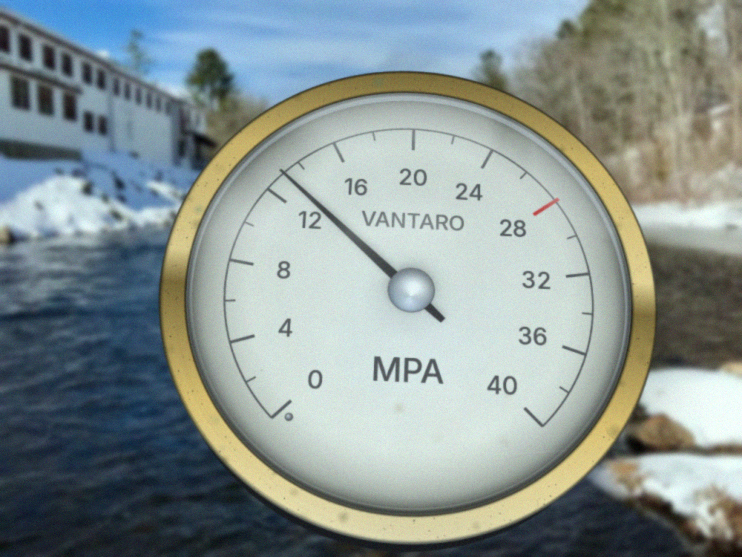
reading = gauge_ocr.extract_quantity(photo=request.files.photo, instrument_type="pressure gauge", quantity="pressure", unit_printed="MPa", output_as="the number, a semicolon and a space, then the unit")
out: 13; MPa
